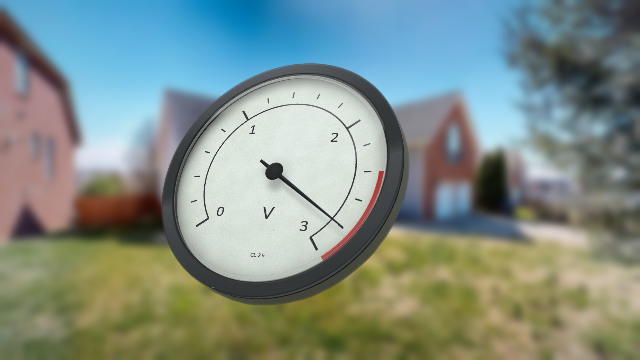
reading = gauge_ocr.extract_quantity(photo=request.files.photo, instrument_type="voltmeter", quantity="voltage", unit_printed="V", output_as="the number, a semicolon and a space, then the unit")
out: 2.8; V
